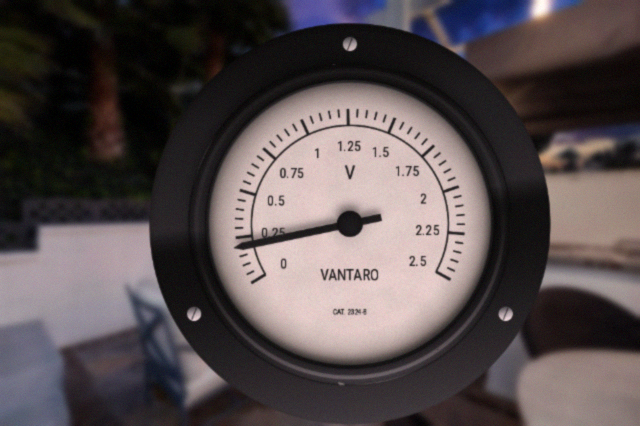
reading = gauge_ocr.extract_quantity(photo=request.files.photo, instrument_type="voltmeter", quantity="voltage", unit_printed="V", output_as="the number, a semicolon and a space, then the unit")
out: 0.2; V
